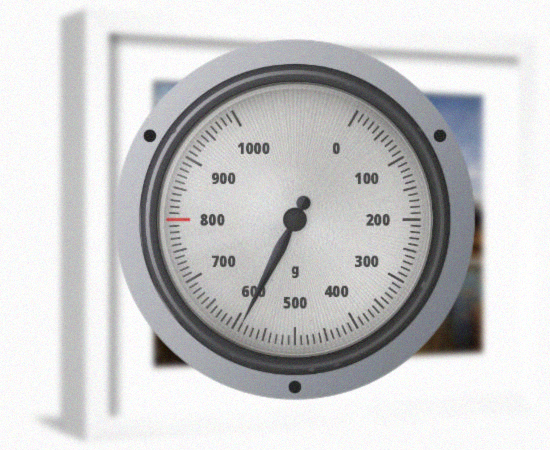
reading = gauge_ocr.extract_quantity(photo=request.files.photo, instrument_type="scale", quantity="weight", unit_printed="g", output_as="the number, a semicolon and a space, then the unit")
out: 590; g
